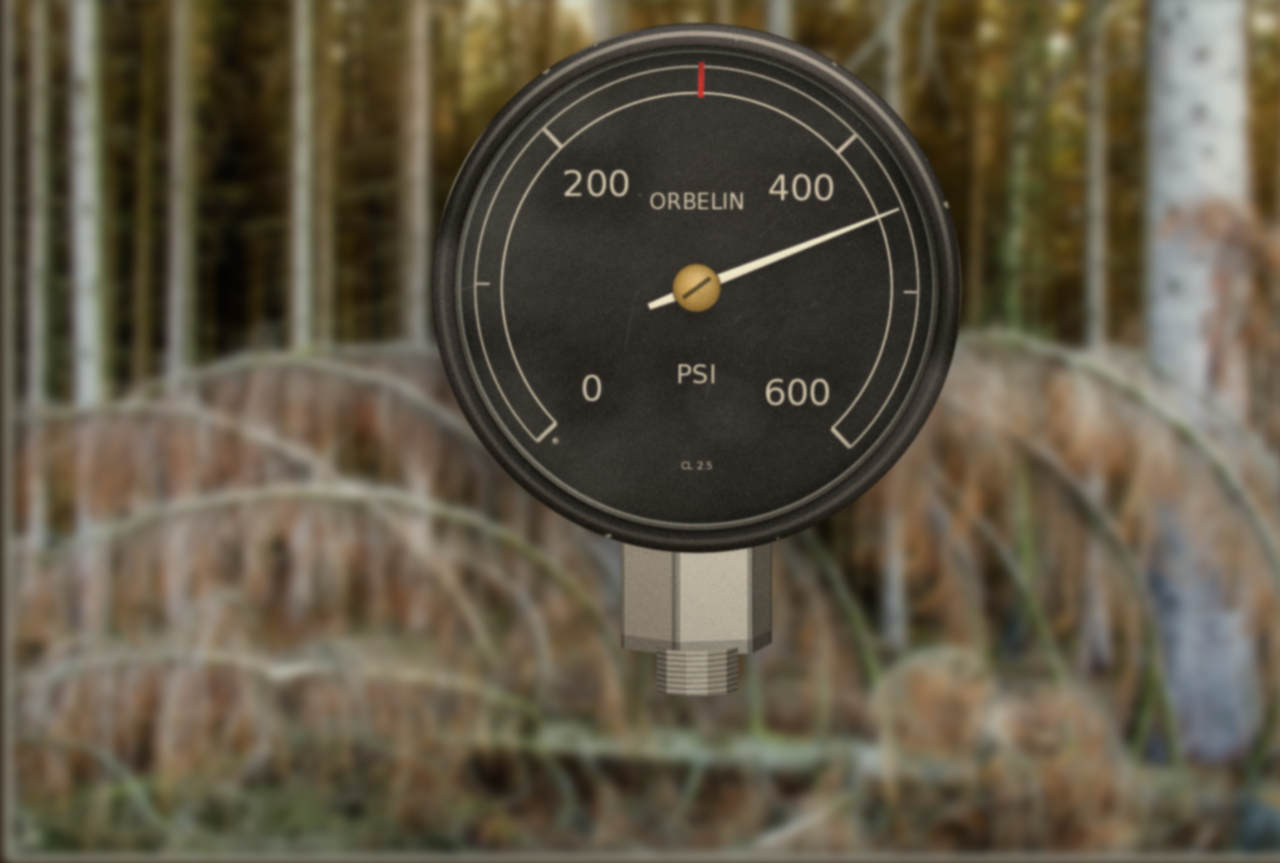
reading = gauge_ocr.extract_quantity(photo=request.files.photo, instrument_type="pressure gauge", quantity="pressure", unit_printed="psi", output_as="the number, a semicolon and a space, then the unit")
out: 450; psi
